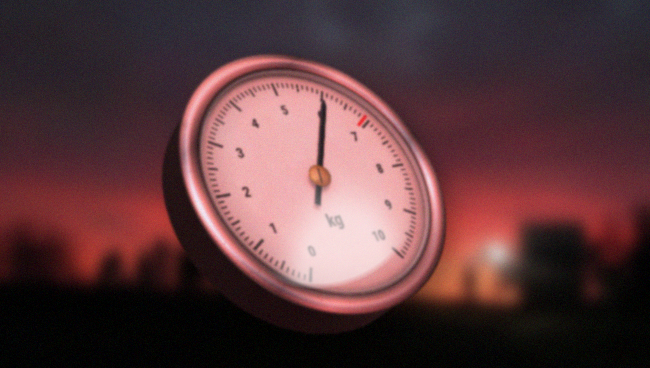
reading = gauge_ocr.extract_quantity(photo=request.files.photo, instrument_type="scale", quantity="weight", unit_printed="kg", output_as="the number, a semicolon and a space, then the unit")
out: 6; kg
